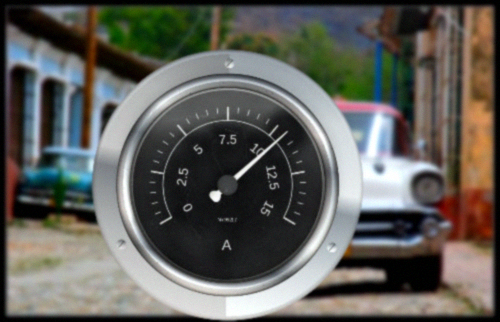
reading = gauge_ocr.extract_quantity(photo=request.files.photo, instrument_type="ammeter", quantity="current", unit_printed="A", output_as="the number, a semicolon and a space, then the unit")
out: 10.5; A
